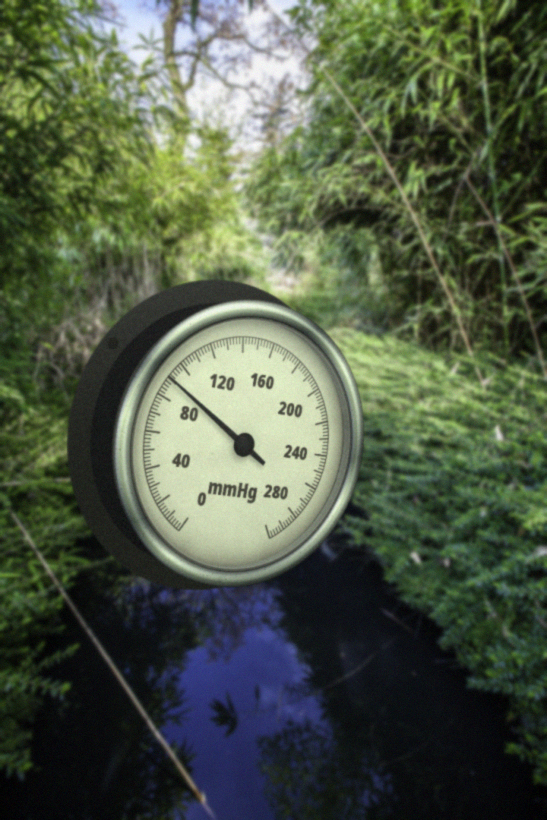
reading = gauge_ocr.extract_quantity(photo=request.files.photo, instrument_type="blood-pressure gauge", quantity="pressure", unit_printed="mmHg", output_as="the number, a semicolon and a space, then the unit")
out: 90; mmHg
